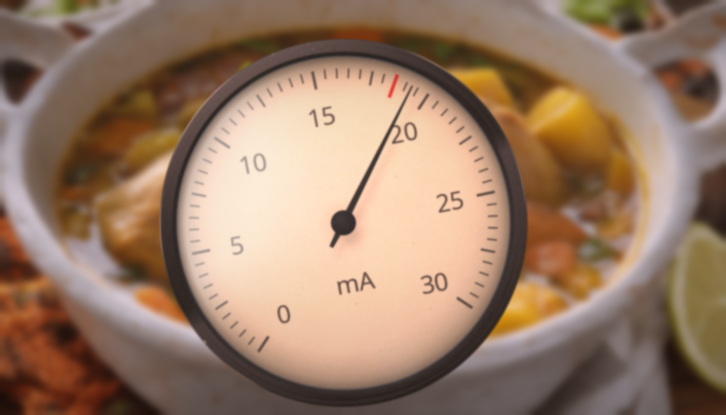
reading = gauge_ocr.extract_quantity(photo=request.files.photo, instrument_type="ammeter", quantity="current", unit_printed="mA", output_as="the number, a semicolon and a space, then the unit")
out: 19.25; mA
